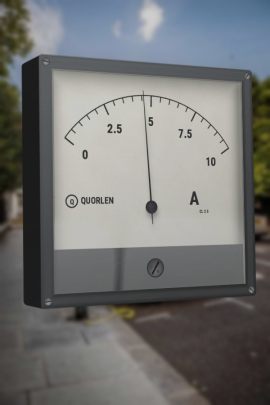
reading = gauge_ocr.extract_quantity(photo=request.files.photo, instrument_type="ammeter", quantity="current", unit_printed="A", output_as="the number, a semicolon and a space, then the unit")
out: 4.5; A
